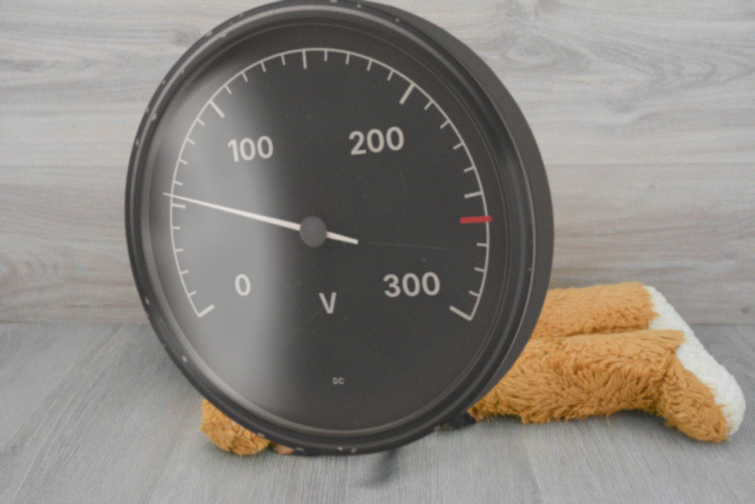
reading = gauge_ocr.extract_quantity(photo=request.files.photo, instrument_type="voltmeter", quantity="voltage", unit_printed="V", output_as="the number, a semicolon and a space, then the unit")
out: 55; V
